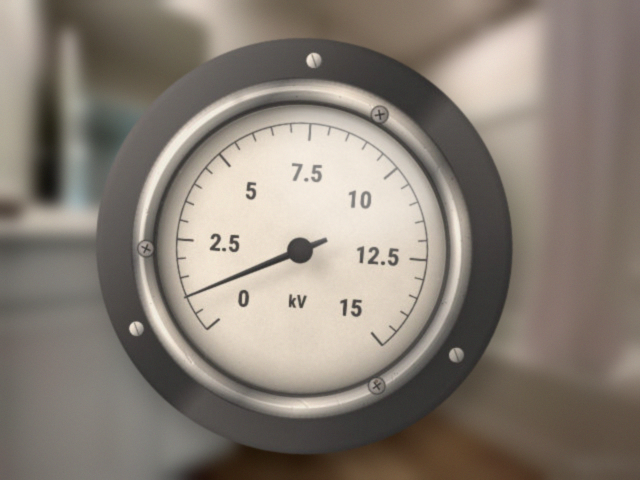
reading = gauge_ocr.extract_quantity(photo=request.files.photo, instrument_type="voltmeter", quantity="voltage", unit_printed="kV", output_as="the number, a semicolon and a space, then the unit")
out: 1; kV
